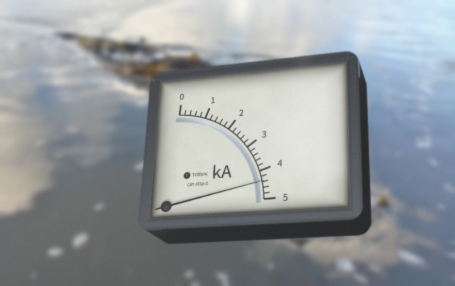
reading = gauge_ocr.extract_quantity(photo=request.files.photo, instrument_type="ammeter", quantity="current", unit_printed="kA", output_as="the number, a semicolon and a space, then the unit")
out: 4.4; kA
